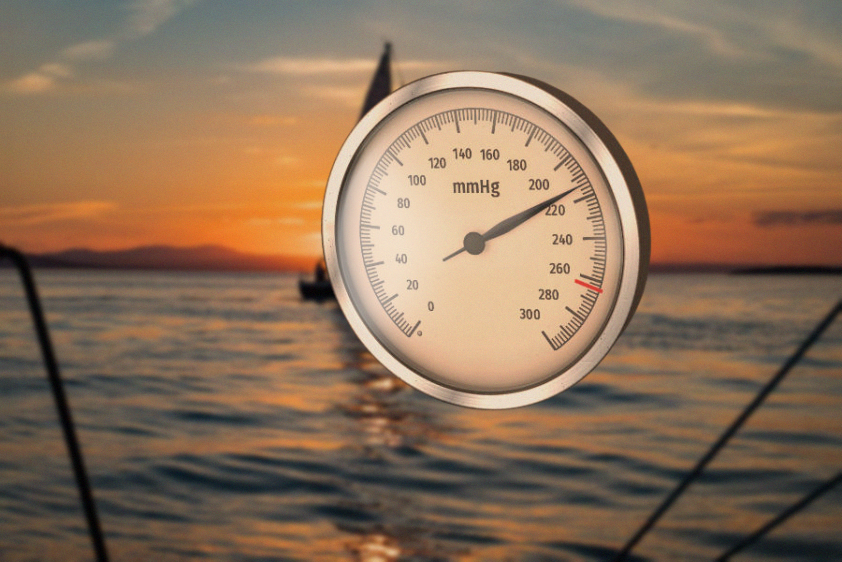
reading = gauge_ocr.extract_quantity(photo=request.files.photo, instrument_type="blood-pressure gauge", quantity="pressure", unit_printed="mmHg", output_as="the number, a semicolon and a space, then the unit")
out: 214; mmHg
